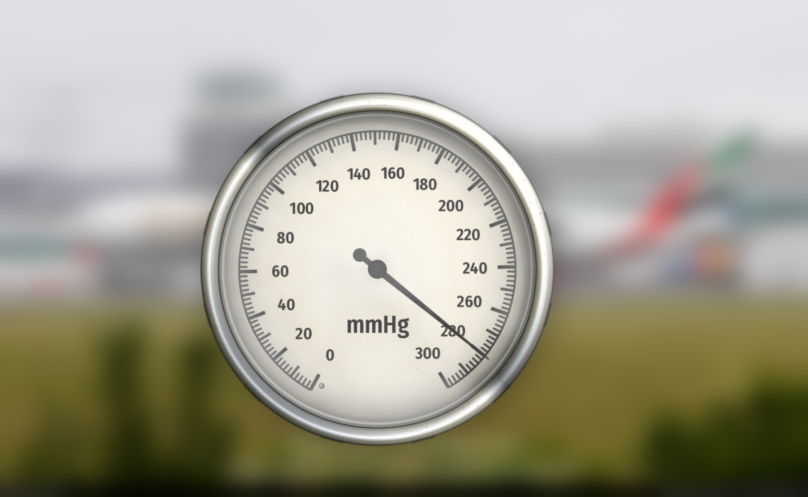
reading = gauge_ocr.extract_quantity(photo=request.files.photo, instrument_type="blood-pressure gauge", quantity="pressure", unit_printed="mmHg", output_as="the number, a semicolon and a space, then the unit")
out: 280; mmHg
